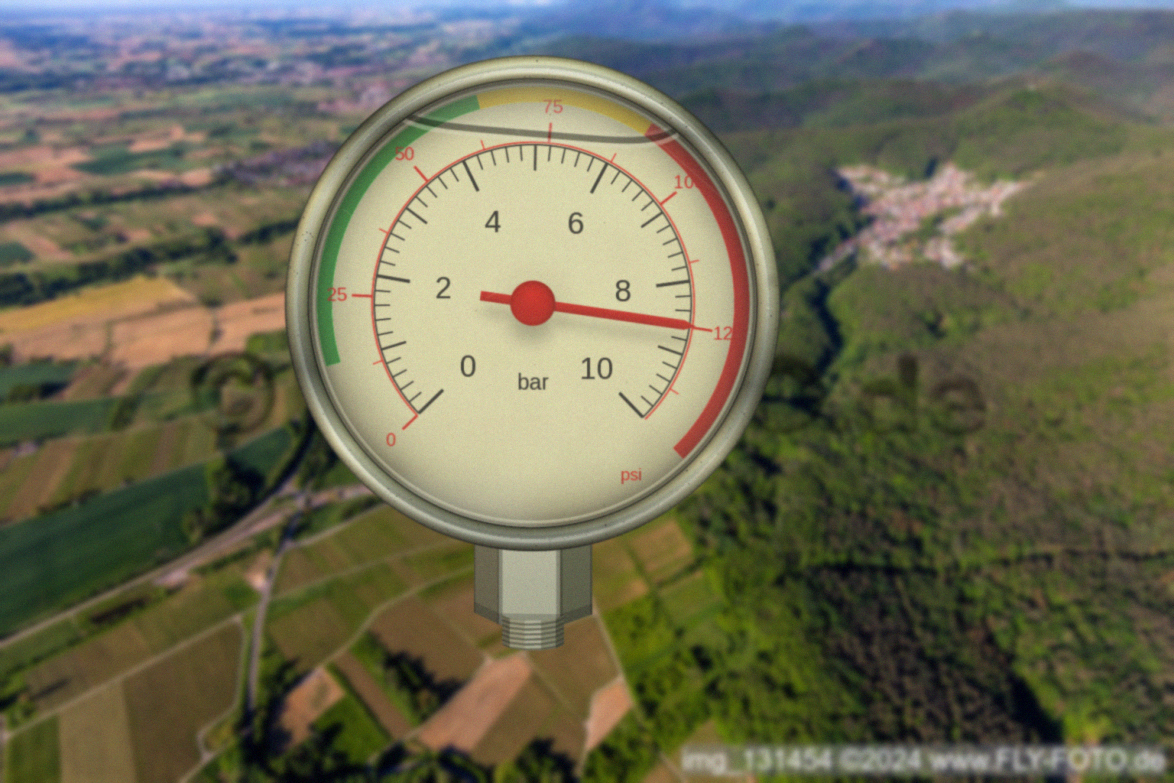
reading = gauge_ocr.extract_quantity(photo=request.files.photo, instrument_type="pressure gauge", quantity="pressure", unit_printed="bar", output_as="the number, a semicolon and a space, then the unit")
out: 8.6; bar
